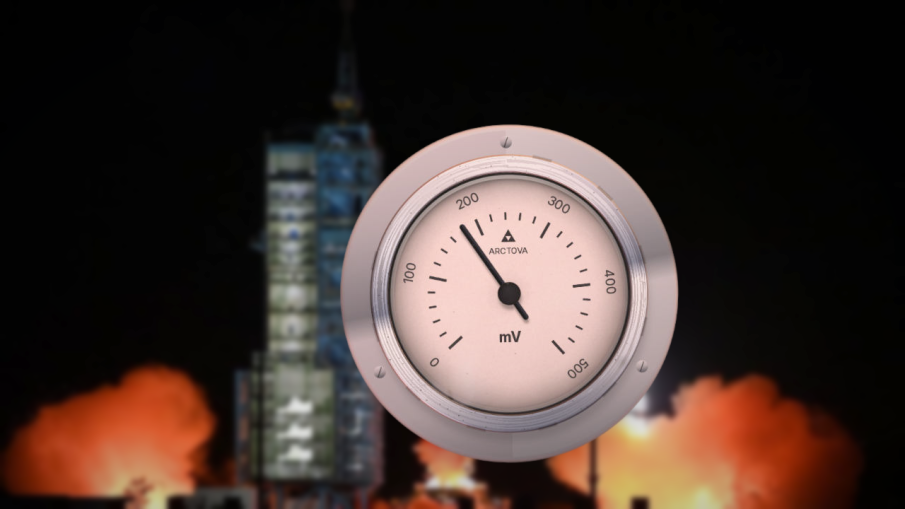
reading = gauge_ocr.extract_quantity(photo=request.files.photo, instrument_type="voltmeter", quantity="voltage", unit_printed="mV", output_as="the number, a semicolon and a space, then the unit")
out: 180; mV
